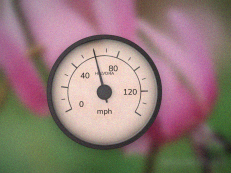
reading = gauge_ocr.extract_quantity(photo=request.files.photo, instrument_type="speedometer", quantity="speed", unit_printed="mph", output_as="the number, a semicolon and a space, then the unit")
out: 60; mph
